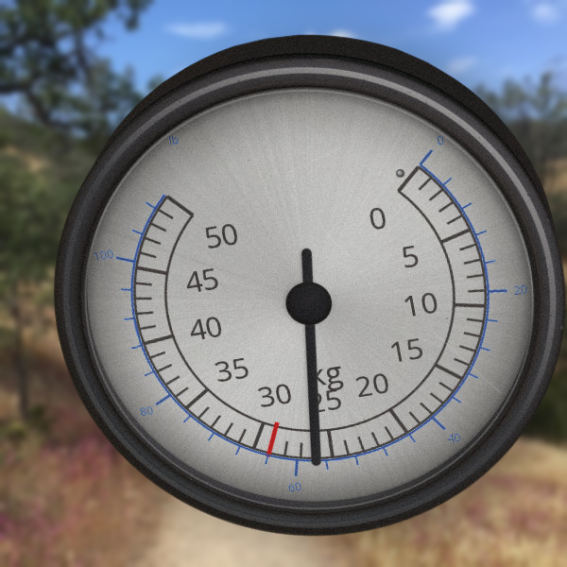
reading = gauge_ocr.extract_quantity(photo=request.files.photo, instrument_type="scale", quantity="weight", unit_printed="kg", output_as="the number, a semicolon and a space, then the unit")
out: 26; kg
